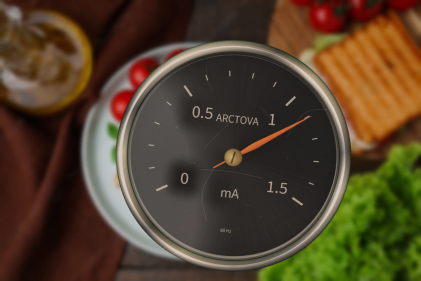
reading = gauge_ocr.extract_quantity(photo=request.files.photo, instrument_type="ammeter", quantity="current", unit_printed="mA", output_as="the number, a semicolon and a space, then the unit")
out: 1.1; mA
